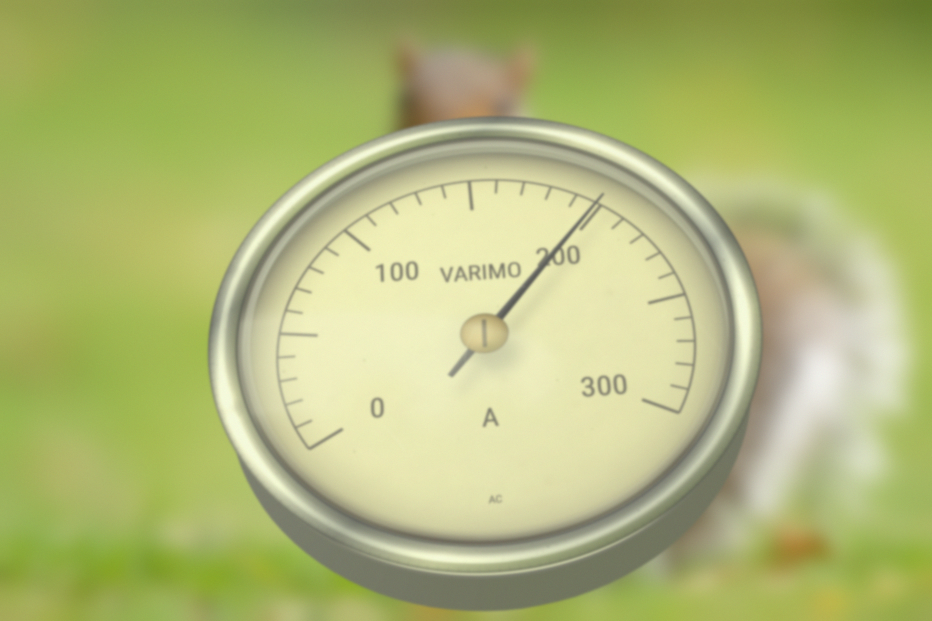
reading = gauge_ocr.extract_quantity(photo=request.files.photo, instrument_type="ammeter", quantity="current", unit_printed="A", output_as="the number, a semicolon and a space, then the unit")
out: 200; A
